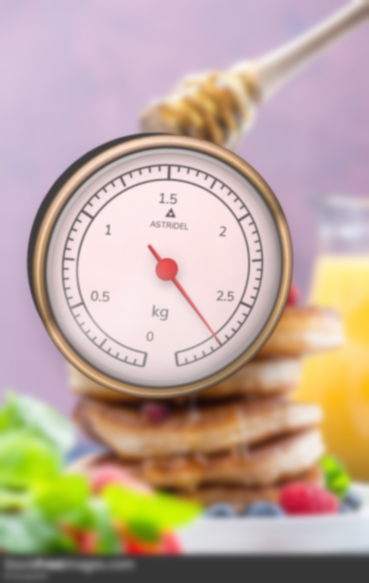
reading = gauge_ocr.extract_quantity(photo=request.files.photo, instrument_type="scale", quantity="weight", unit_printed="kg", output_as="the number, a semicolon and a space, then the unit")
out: 2.75; kg
